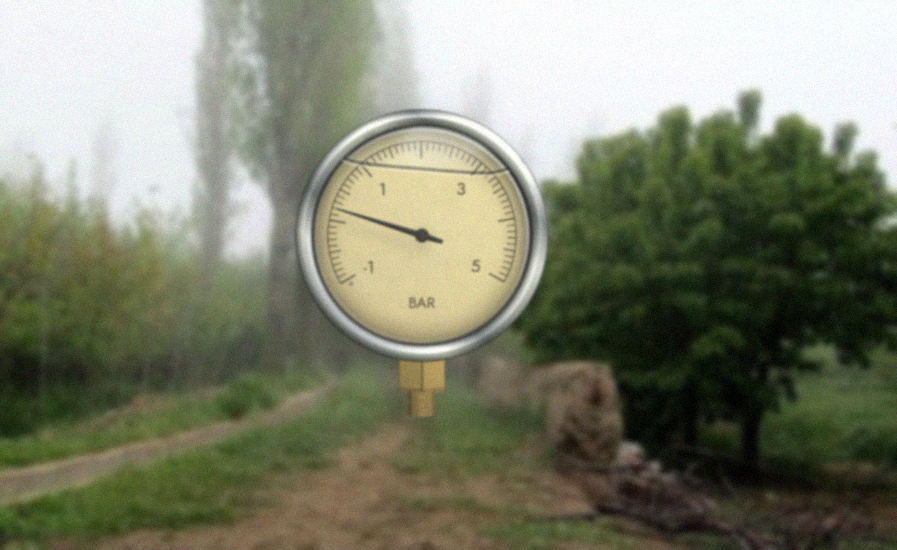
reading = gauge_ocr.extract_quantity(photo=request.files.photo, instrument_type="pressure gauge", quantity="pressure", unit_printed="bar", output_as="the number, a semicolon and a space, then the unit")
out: 0.2; bar
